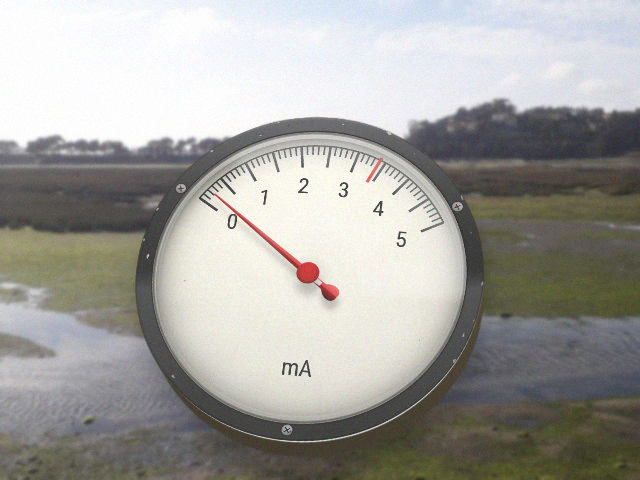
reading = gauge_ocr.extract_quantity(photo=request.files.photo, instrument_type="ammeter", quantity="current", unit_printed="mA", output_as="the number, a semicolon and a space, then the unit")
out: 0.2; mA
